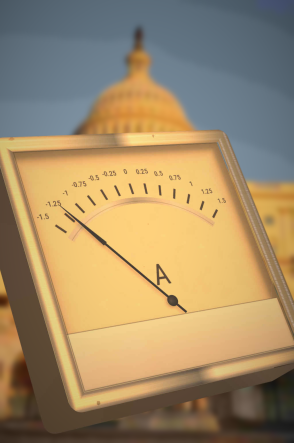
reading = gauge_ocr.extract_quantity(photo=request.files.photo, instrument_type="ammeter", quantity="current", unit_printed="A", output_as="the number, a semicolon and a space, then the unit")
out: -1.25; A
